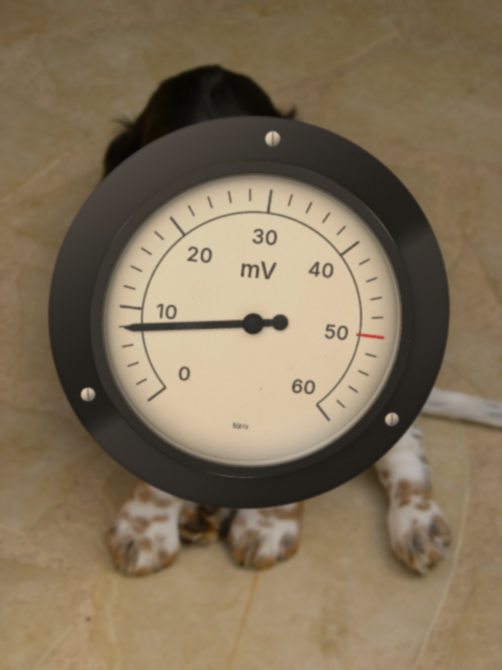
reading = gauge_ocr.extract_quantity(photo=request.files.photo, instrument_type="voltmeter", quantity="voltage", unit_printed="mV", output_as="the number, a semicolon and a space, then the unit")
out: 8; mV
